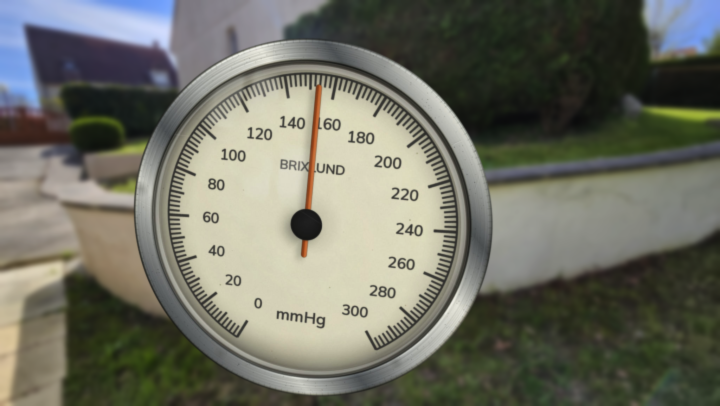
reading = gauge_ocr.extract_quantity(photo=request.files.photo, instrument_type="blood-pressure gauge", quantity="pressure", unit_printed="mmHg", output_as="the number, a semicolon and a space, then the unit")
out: 154; mmHg
